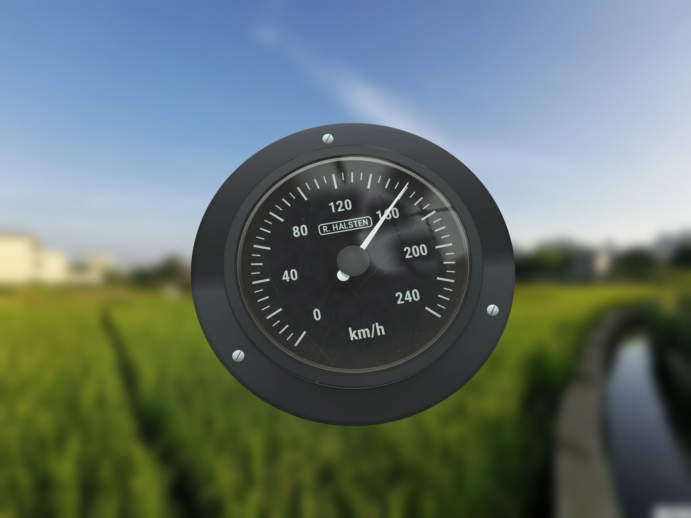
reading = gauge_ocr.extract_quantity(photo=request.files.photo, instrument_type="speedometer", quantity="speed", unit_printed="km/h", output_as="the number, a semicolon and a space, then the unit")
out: 160; km/h
